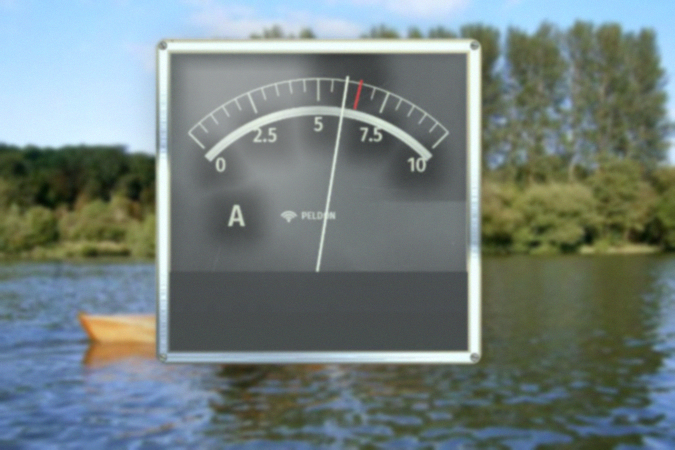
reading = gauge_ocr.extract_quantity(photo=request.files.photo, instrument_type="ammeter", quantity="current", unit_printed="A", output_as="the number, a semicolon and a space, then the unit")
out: 6; A
